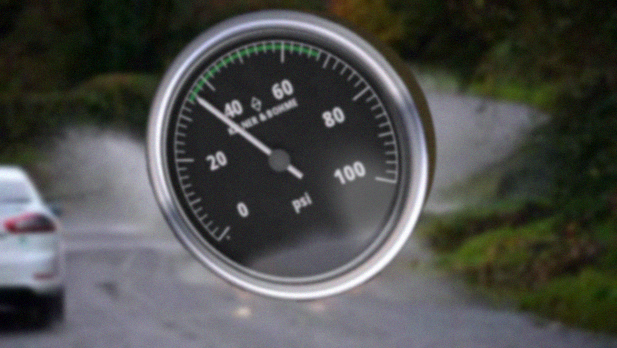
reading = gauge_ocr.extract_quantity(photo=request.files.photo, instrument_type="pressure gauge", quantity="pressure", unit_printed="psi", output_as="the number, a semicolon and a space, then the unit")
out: 36; psi
